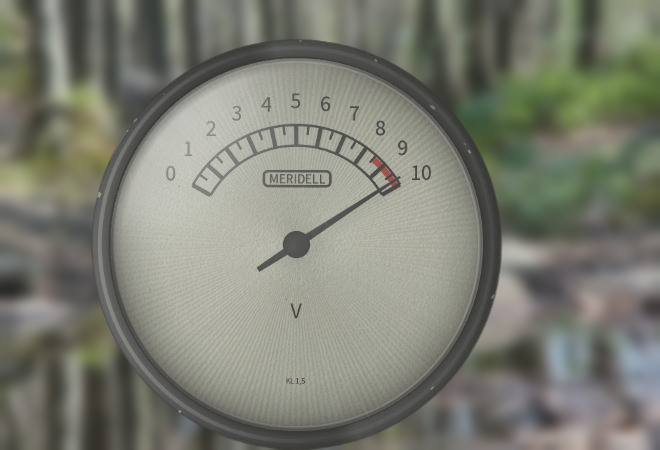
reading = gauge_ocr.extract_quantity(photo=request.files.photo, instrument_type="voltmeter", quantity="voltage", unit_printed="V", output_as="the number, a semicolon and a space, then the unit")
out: 9.75; V
